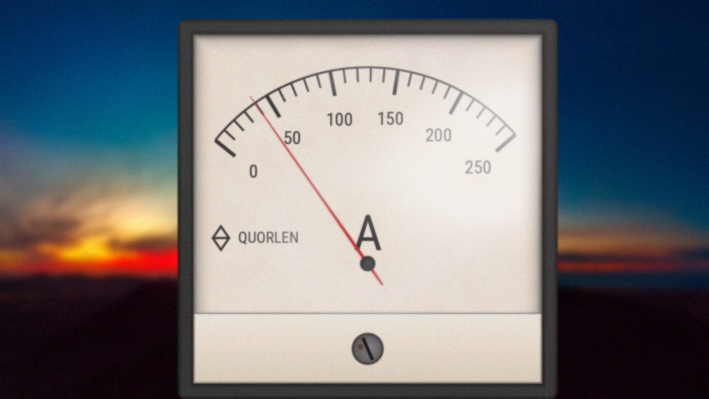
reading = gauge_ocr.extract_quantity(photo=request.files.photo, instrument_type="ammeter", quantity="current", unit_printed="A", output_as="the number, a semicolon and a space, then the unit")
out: 40; A
